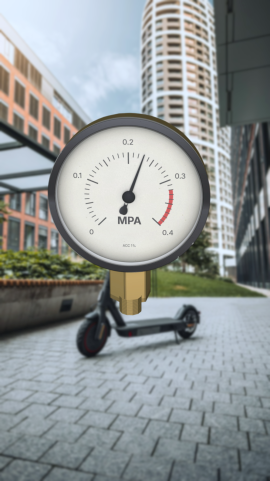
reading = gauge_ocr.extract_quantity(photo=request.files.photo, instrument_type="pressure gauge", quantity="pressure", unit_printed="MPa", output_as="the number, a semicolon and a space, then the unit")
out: 0.23; MPa
